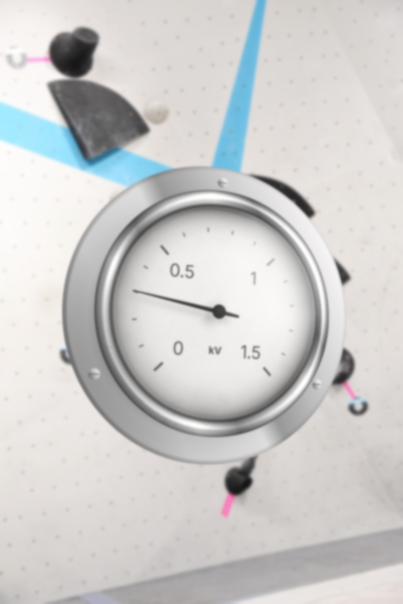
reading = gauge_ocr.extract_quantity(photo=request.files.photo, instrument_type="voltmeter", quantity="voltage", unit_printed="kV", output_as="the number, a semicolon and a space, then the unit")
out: 0.3; kV
